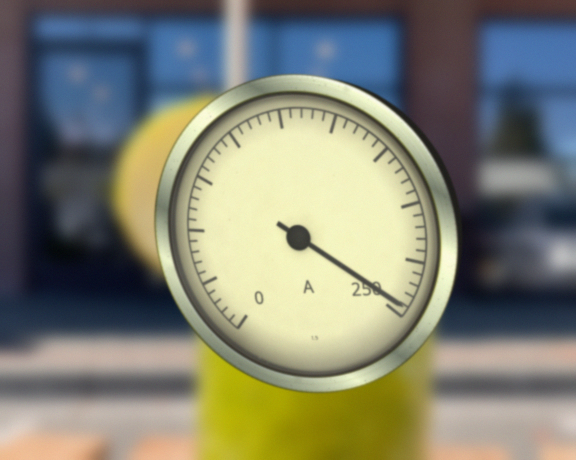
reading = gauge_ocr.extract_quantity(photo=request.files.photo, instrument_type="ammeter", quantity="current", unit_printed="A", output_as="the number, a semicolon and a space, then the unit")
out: 245; A
